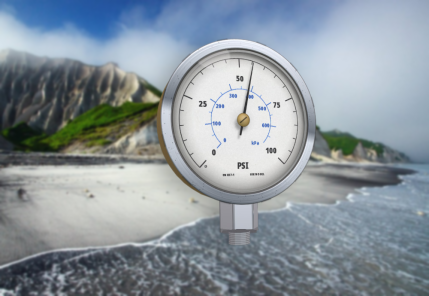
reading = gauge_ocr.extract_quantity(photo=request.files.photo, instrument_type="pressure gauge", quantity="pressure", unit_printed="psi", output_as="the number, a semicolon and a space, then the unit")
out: 55; psi
